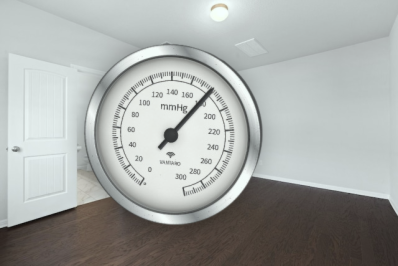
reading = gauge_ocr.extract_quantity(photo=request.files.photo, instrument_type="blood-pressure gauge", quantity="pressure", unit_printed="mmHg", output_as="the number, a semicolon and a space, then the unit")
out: 180; mmHg
